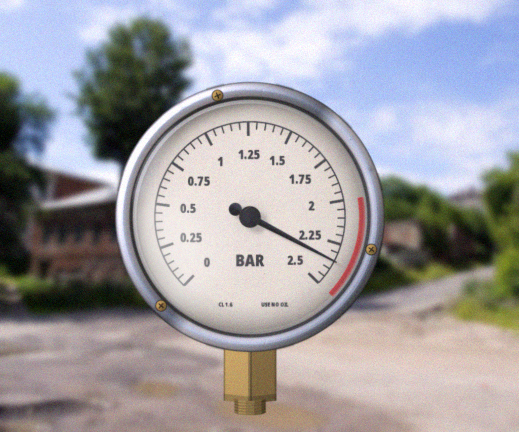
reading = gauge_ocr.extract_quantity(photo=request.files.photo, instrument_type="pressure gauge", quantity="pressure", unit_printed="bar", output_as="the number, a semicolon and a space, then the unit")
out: 2.35; bar
